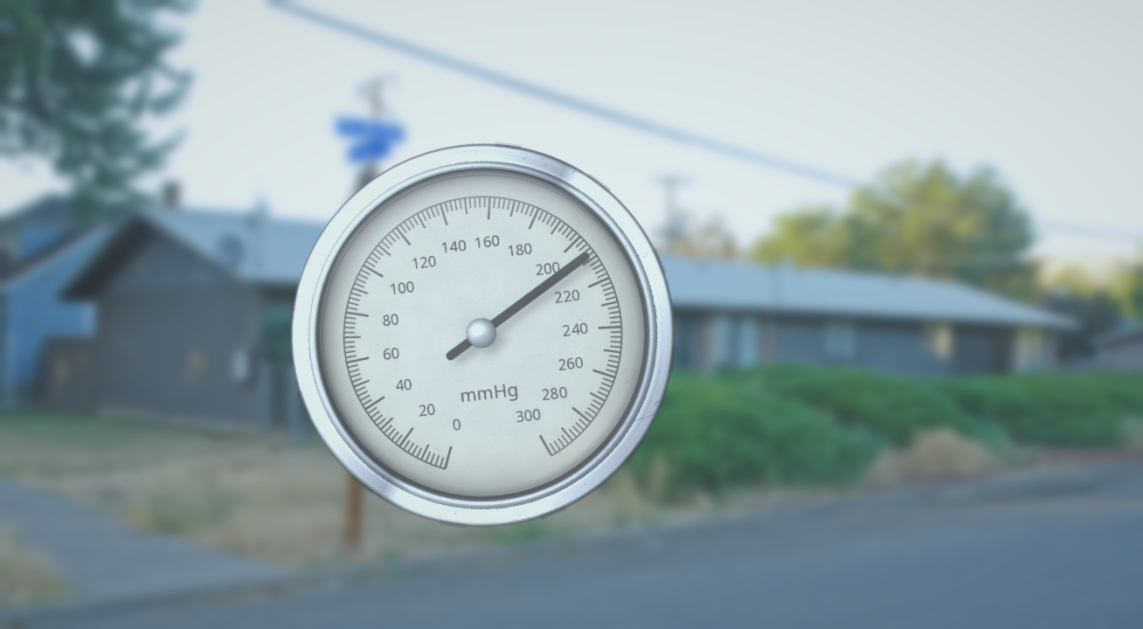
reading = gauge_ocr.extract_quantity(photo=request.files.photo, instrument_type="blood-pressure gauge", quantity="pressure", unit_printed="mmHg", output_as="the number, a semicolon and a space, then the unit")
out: 208; mmHg
